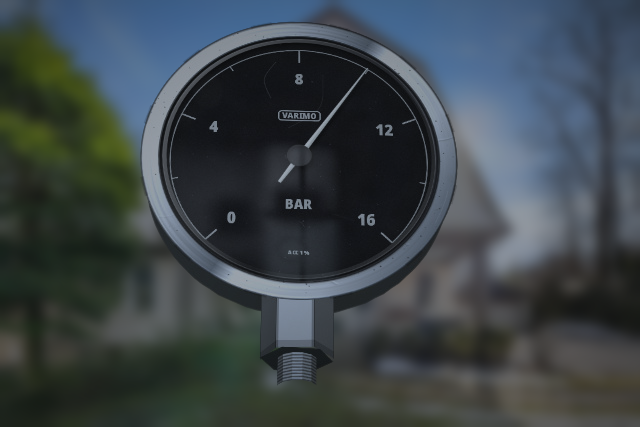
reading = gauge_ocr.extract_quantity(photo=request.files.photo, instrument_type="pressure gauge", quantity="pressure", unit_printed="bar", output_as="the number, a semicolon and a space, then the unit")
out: 10; bar
